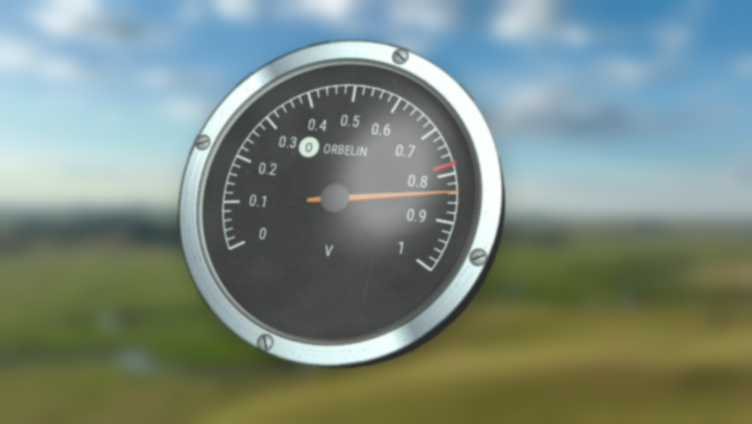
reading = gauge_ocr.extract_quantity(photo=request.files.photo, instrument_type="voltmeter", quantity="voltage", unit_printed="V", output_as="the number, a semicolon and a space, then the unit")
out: 0.84; V
